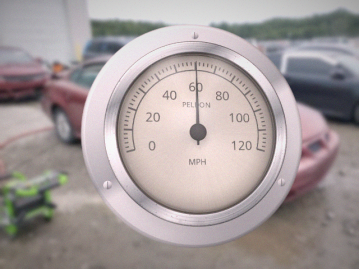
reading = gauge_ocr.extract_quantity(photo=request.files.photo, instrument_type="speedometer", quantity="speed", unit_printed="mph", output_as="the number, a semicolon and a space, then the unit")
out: 60; mph
